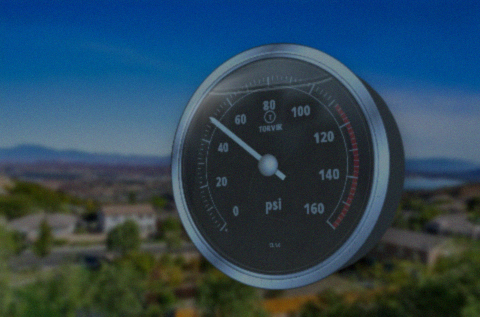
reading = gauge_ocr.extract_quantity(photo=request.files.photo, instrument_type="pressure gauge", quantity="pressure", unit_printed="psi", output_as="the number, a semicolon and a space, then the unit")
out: 50; psi
